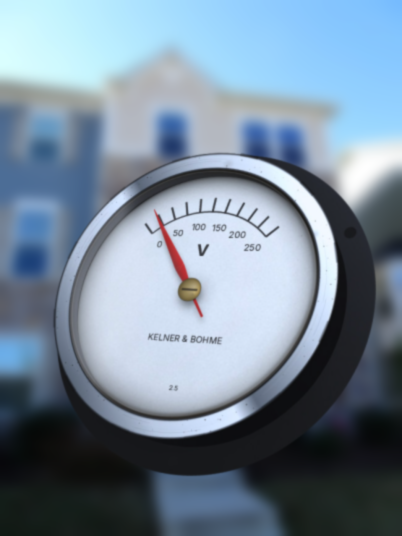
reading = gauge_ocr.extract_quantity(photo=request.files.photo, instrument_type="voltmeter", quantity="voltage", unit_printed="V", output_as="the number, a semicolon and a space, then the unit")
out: 25; V
